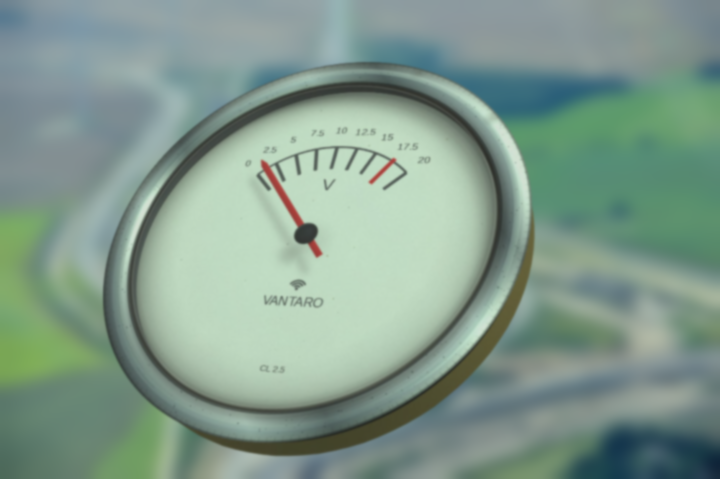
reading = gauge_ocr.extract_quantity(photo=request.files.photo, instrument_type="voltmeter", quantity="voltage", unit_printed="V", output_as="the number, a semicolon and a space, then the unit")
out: 1.25; V
